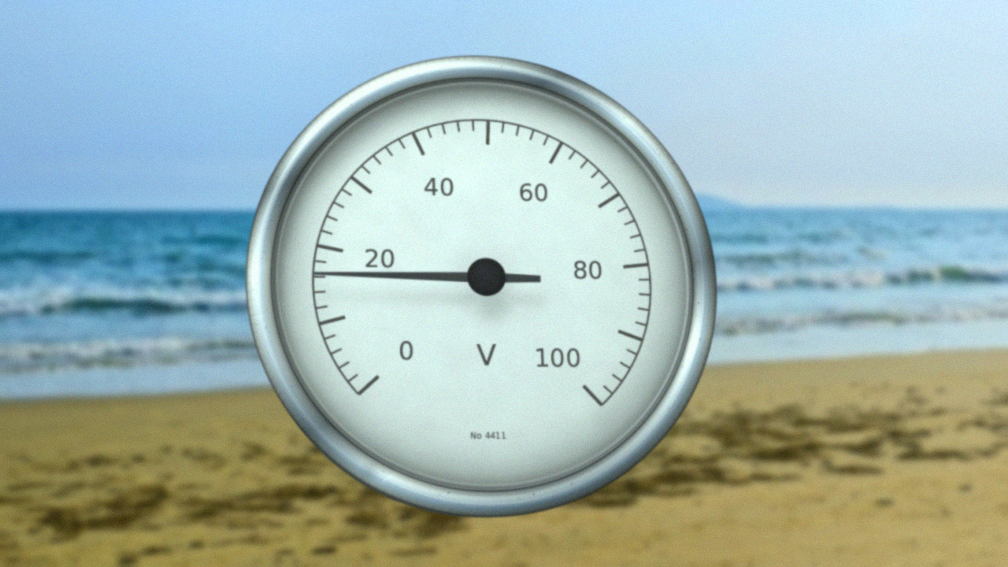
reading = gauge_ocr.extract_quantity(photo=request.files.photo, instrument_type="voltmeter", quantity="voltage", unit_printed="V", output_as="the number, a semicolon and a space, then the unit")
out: 16; V
